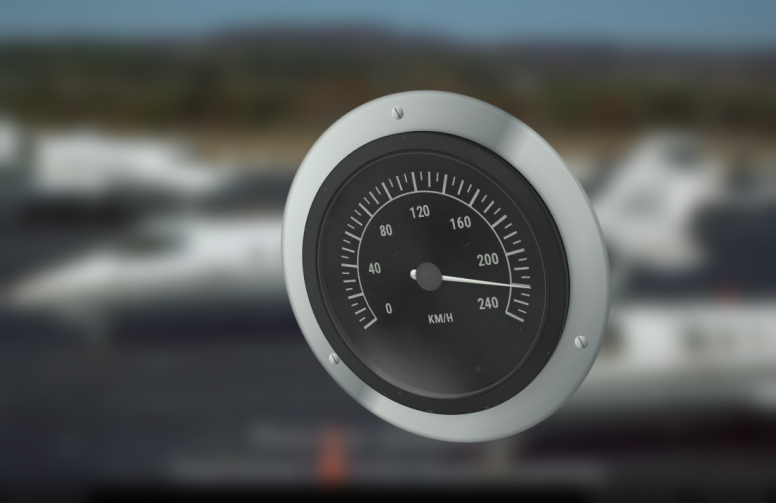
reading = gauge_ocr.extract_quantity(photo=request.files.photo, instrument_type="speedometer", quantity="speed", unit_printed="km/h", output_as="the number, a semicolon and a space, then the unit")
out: 220; km/h
